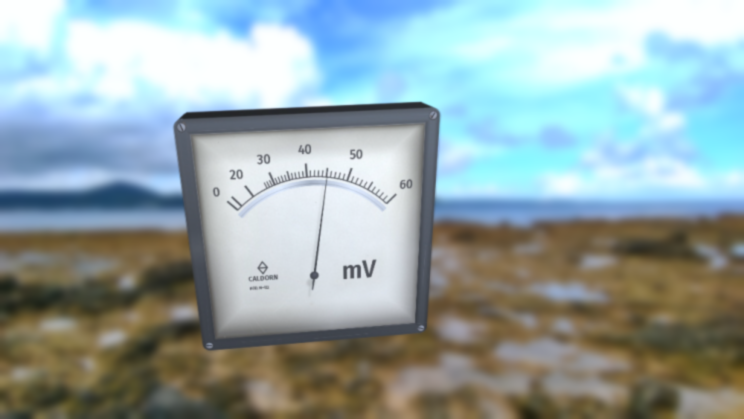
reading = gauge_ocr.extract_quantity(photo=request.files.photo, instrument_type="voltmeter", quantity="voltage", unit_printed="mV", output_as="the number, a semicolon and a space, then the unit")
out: 45; mV
